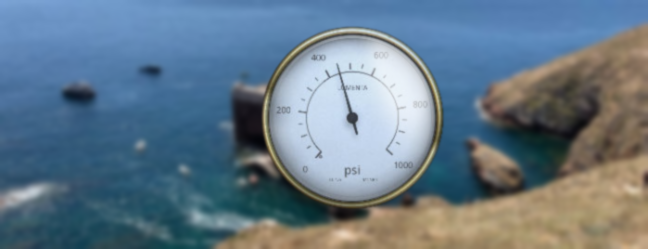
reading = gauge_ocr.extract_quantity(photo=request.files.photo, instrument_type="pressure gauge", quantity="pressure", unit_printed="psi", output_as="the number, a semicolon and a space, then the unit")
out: 450; psi
